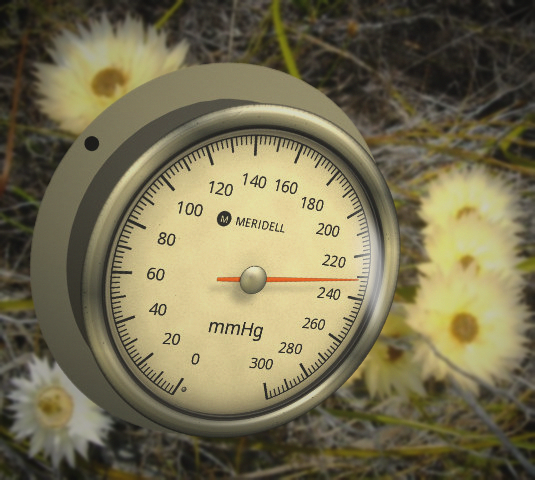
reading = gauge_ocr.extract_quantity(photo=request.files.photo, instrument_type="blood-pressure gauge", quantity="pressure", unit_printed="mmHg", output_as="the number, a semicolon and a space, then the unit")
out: 230; mmHg
